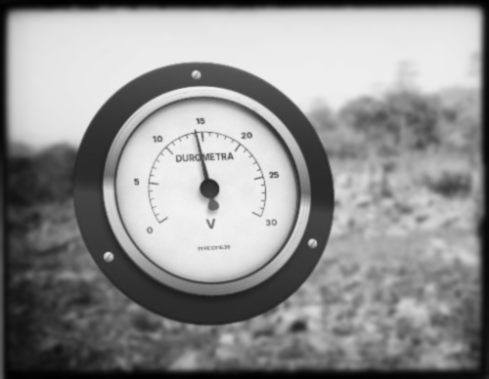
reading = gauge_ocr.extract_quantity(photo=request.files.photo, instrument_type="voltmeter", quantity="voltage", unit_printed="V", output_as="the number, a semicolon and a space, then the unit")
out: 14; V
